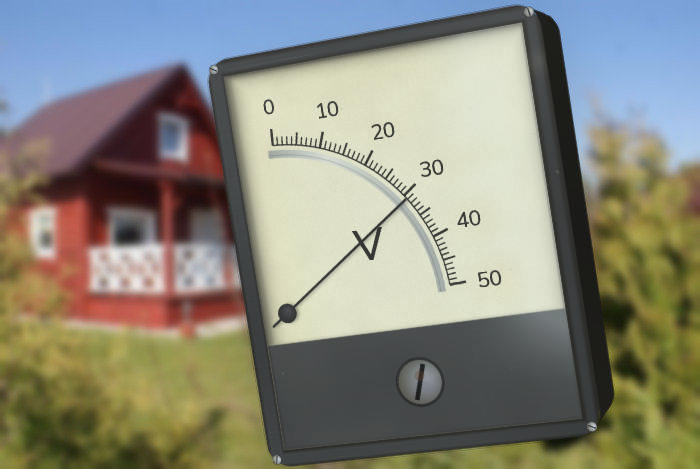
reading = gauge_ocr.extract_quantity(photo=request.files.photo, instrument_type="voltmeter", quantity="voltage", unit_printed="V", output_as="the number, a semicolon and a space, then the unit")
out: 31; V
